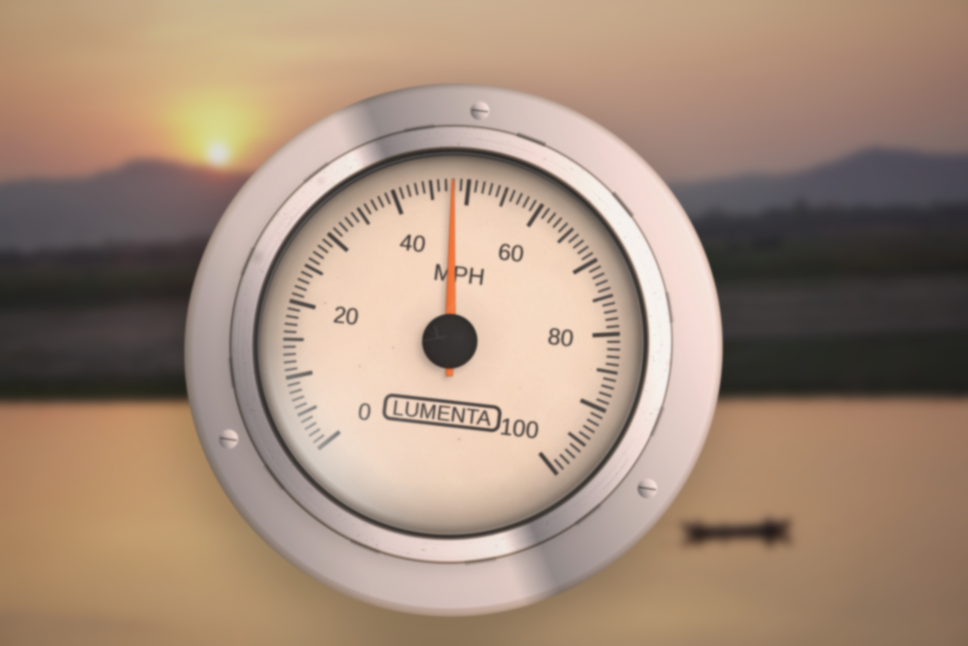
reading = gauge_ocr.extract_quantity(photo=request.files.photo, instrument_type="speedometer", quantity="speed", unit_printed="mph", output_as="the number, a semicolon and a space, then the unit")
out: 48; mph
